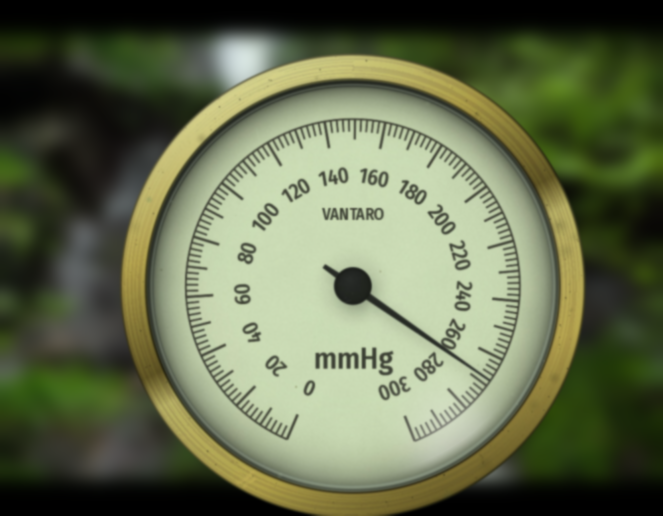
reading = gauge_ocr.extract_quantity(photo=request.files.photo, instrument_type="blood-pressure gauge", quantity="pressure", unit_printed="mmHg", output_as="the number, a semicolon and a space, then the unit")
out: 268; mmHg
